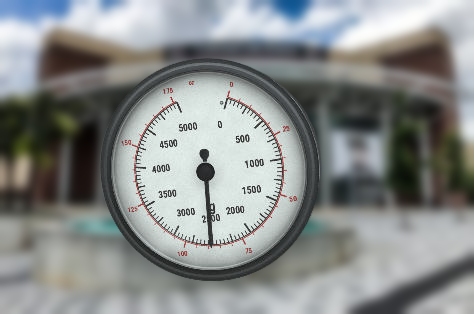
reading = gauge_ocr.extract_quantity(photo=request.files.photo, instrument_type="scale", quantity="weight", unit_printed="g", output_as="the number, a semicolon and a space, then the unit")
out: 2500; g
